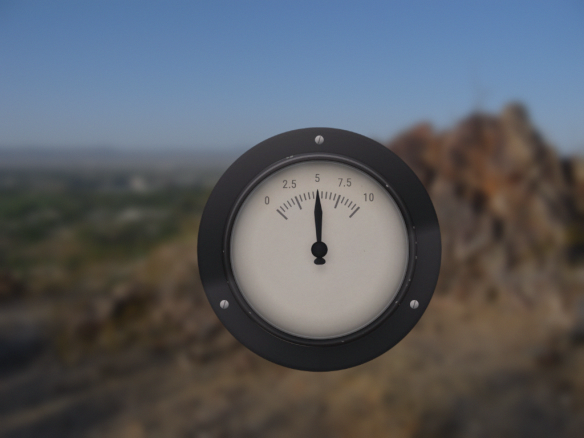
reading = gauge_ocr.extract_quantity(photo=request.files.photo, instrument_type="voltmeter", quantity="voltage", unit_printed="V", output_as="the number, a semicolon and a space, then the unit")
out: 5; V
